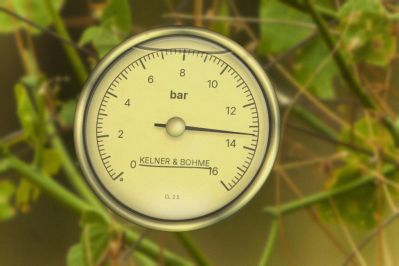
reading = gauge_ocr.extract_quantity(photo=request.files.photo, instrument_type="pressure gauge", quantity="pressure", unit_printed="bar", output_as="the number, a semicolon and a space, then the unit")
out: 13.4; bar
